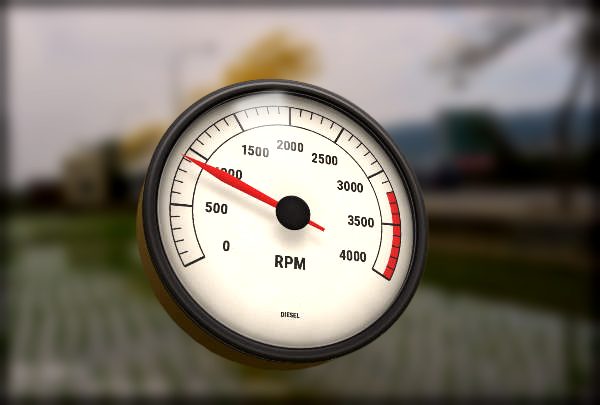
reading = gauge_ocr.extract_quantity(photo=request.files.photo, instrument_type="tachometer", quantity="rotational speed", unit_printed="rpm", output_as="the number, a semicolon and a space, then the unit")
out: 900; rpm
